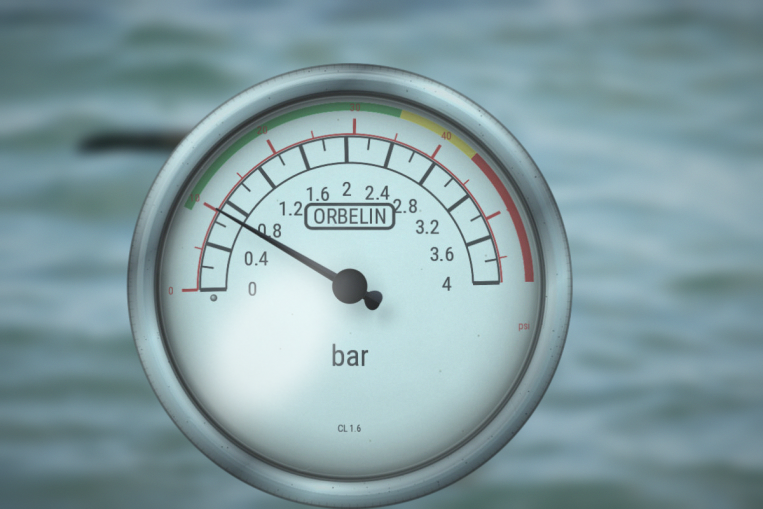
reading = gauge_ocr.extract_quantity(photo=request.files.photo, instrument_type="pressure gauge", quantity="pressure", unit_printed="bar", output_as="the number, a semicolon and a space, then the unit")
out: 0.7; bar
